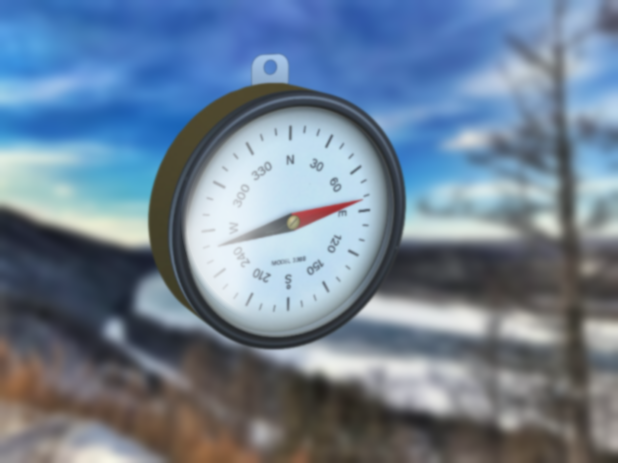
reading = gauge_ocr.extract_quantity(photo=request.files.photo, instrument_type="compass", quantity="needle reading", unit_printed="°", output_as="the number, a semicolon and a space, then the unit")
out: 80; °
